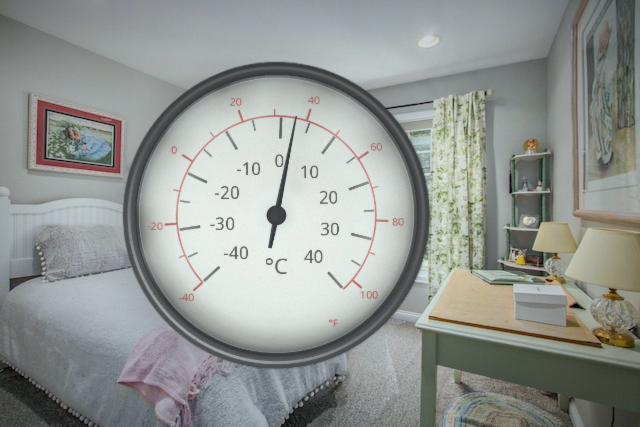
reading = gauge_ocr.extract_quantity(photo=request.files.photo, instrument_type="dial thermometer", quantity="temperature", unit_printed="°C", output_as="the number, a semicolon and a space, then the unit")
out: 2.5; °C
